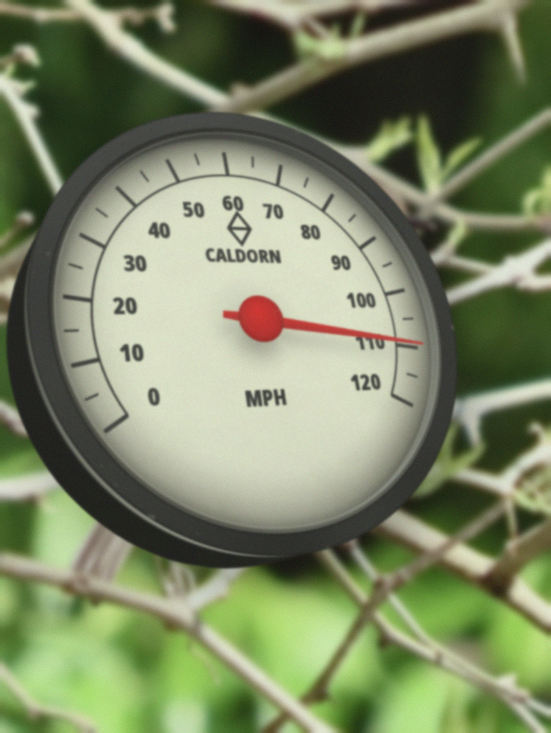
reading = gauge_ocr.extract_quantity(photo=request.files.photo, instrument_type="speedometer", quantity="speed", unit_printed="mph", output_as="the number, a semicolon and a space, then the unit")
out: 110; mph
